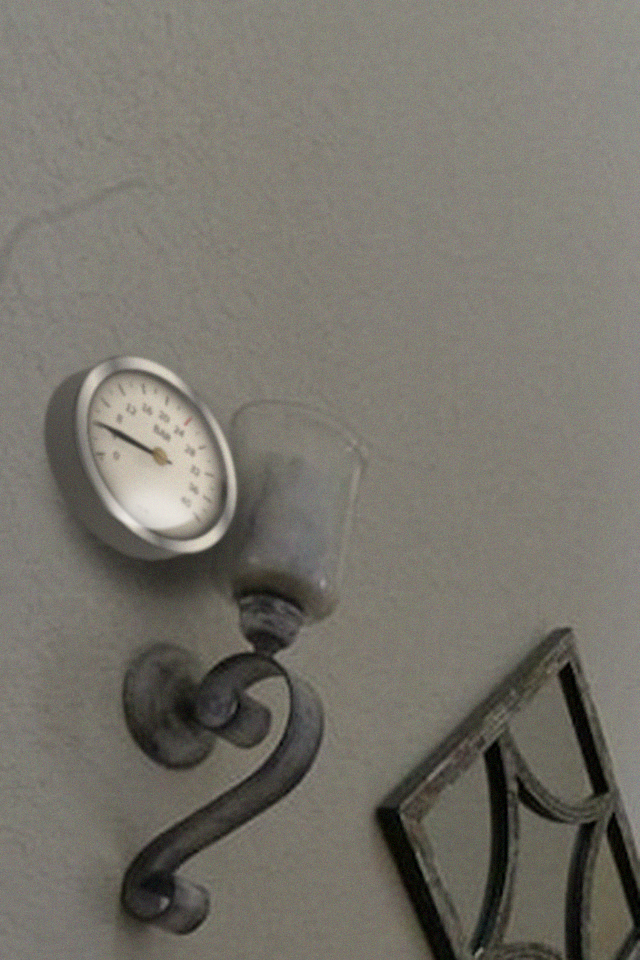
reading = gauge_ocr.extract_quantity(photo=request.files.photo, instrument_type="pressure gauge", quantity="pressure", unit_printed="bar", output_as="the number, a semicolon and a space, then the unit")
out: 4; bar
